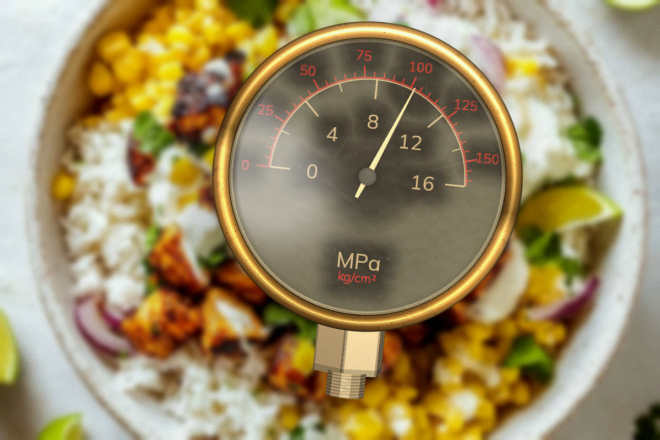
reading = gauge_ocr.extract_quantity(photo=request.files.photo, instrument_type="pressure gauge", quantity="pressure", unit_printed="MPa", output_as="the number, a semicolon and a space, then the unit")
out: 10; MPa
